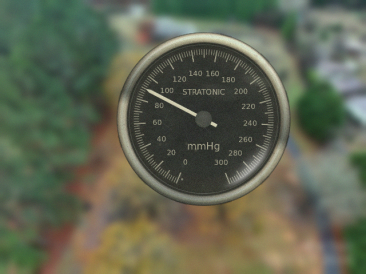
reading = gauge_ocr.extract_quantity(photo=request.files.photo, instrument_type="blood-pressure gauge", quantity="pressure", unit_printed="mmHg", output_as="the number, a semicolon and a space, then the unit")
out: 90; mmHg
